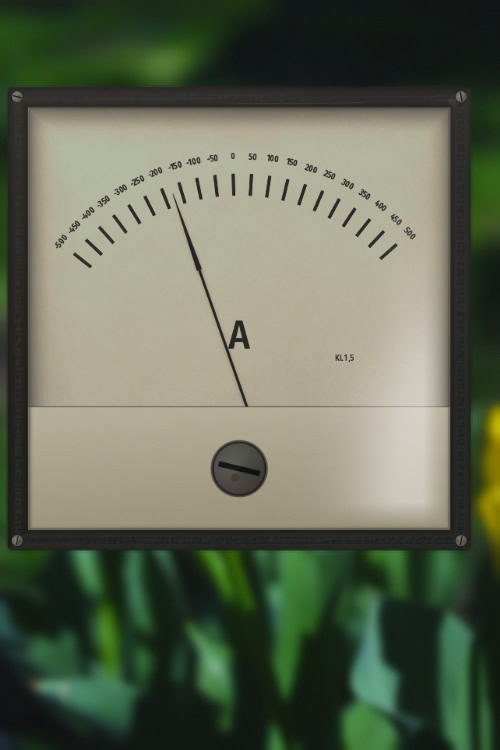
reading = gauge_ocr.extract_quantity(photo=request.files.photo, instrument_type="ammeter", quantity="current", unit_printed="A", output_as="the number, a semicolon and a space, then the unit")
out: -175; A
